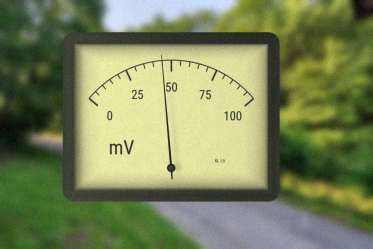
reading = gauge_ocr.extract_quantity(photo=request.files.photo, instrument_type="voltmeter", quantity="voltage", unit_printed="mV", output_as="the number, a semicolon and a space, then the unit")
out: 45; mV
